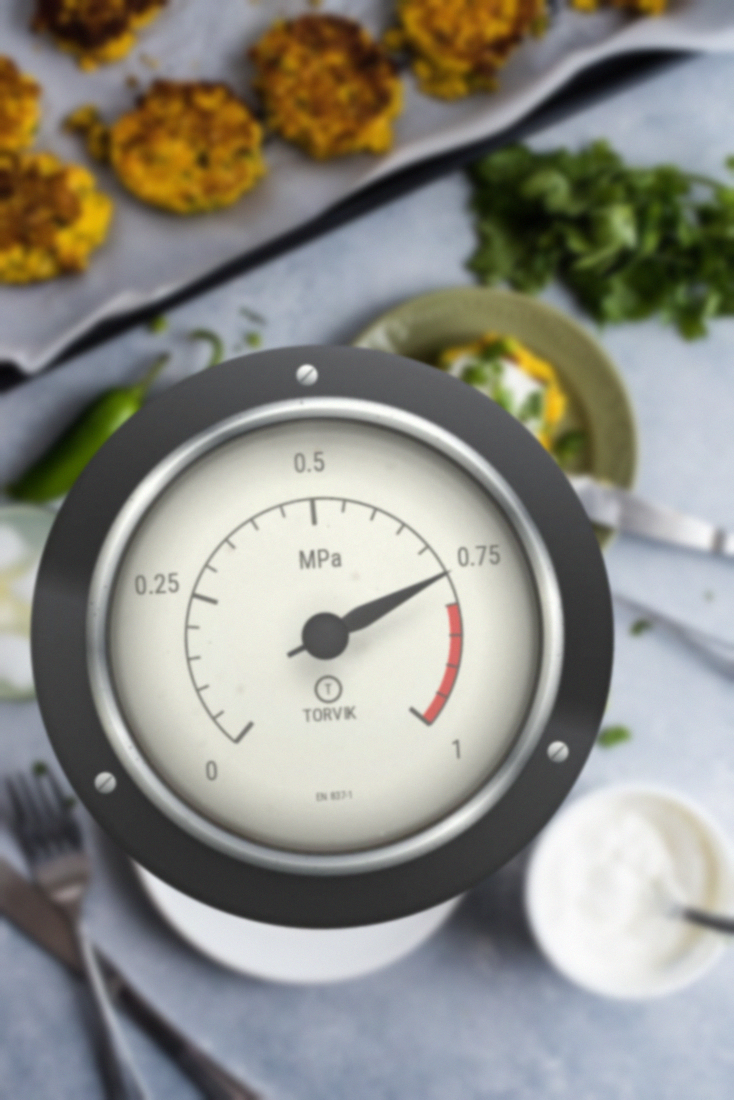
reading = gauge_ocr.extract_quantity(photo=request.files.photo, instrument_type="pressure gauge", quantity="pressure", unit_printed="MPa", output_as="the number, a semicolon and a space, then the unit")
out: 0.75; MPa
